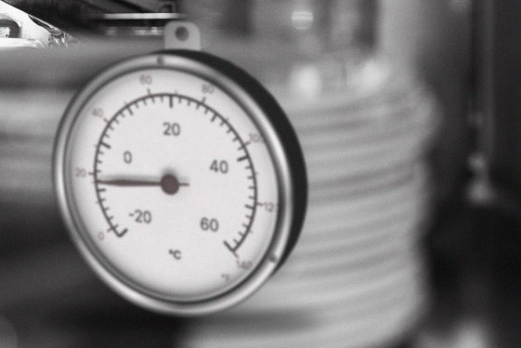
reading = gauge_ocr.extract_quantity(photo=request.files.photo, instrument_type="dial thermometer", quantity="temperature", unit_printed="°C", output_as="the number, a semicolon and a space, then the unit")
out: -8; °C
